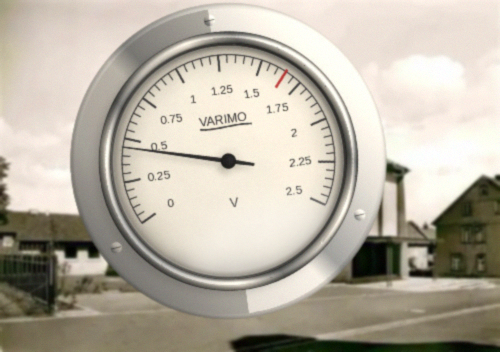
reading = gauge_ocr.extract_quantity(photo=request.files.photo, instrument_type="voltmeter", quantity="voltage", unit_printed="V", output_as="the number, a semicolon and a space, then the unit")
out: 0.45; V
